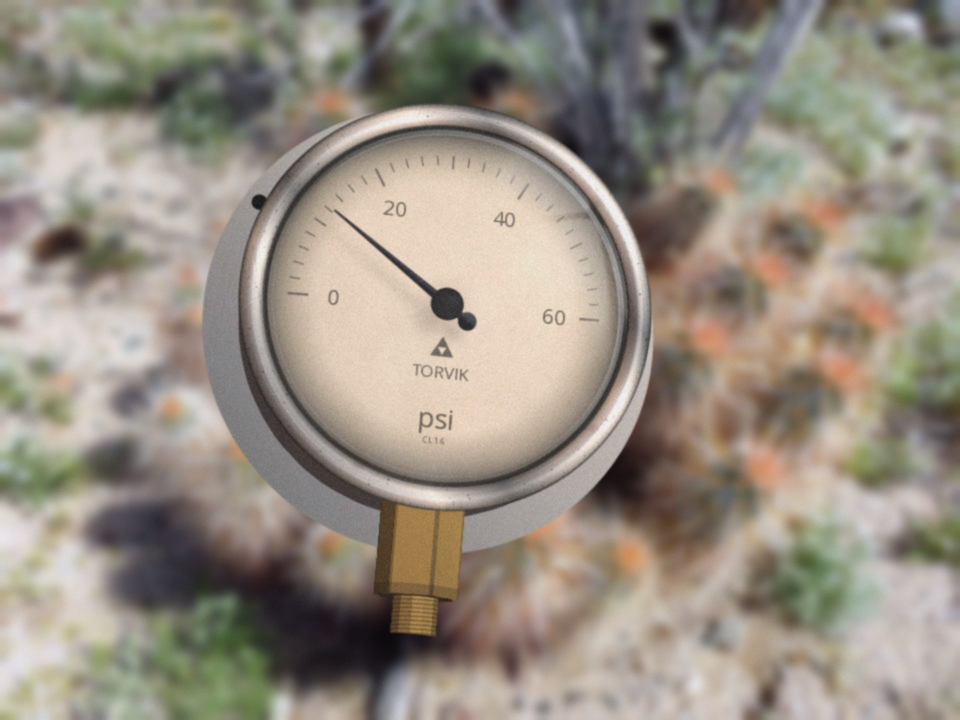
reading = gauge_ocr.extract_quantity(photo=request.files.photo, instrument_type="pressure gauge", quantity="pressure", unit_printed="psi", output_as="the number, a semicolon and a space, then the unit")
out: 12; psi
